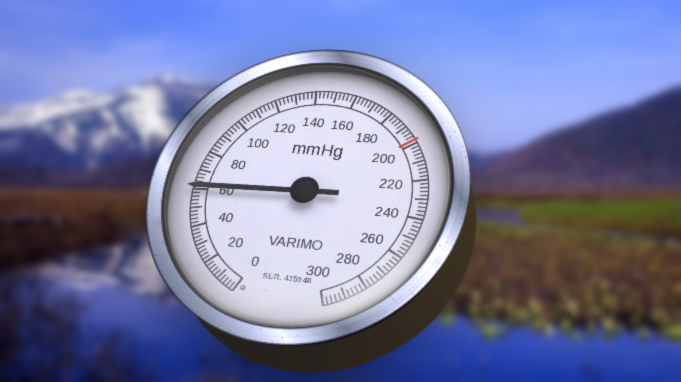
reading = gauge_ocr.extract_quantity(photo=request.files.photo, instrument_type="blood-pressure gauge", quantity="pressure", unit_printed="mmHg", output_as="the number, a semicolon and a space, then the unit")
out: 60; mmHg
